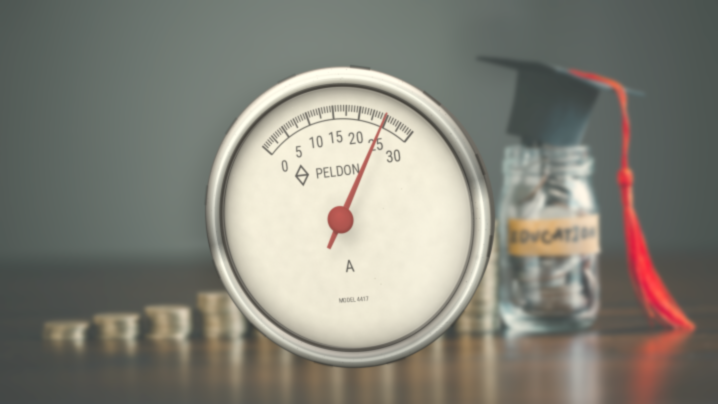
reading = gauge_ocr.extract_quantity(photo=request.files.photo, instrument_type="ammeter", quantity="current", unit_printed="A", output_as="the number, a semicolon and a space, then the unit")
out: 25; A
